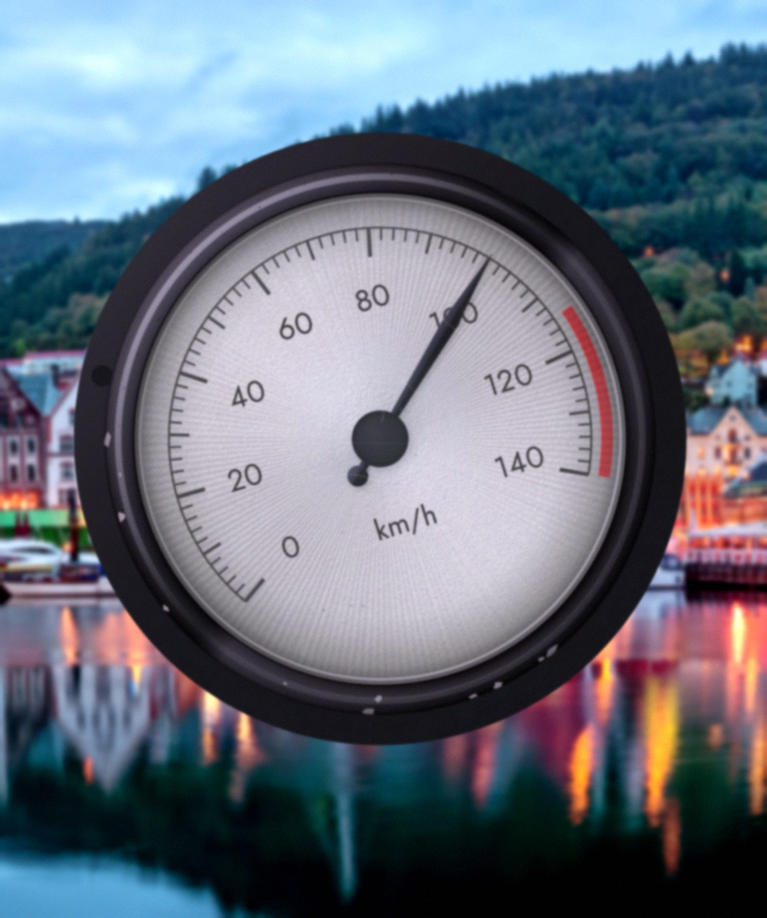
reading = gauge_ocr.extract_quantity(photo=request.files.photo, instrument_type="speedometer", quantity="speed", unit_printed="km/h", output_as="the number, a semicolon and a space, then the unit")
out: 100; km/h
